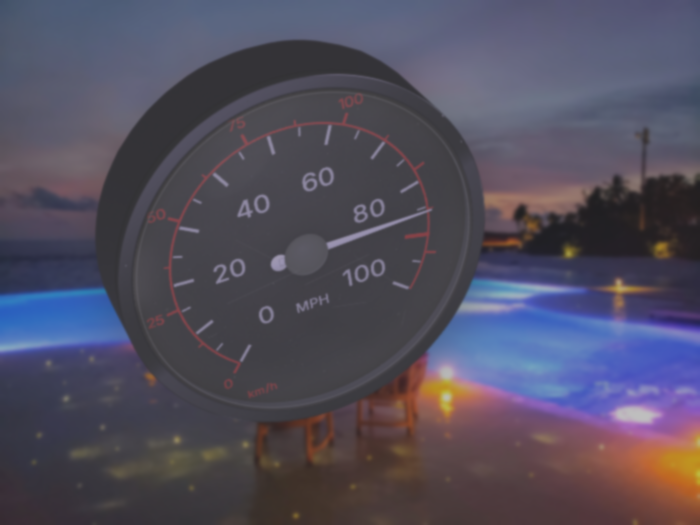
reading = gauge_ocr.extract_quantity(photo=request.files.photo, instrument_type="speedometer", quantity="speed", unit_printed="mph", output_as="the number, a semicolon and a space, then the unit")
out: 85; mph
